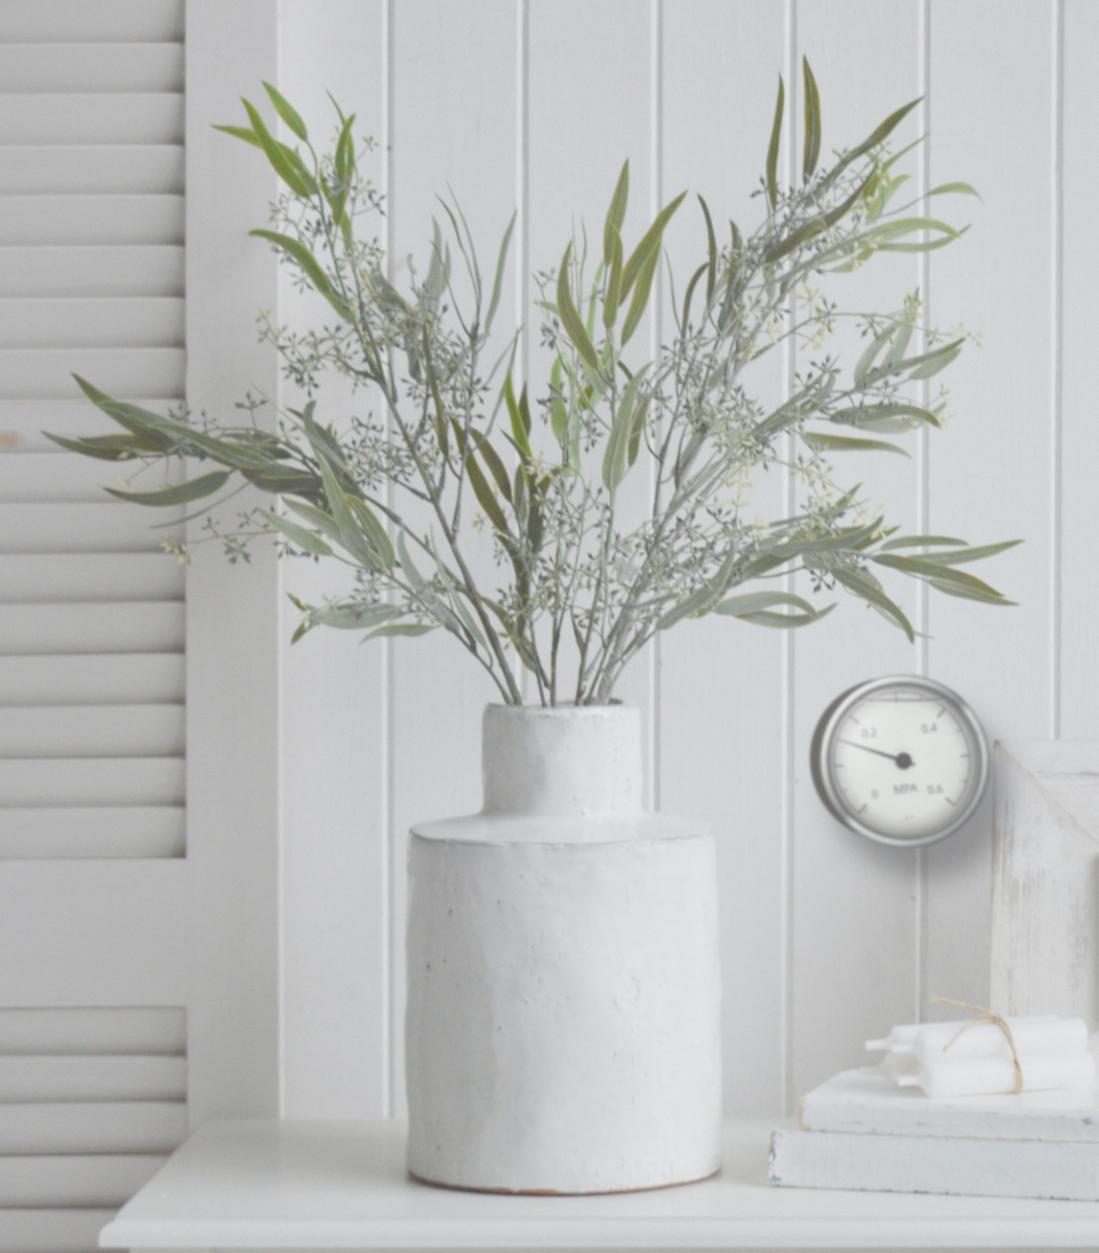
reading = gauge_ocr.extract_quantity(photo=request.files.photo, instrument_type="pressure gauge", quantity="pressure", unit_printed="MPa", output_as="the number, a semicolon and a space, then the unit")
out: 0.15; MPa
